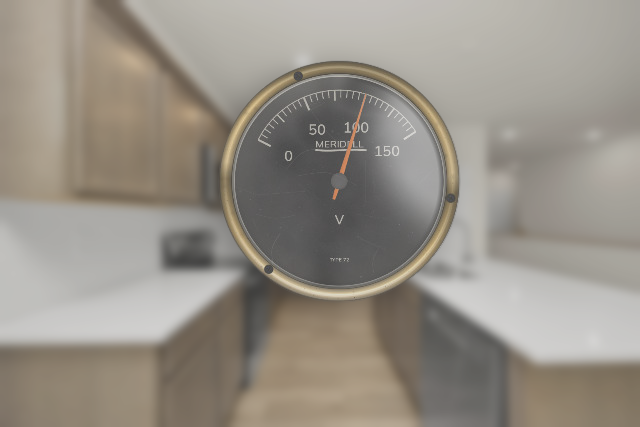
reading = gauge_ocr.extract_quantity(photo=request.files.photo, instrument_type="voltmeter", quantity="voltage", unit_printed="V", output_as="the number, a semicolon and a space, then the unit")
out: 100; V
